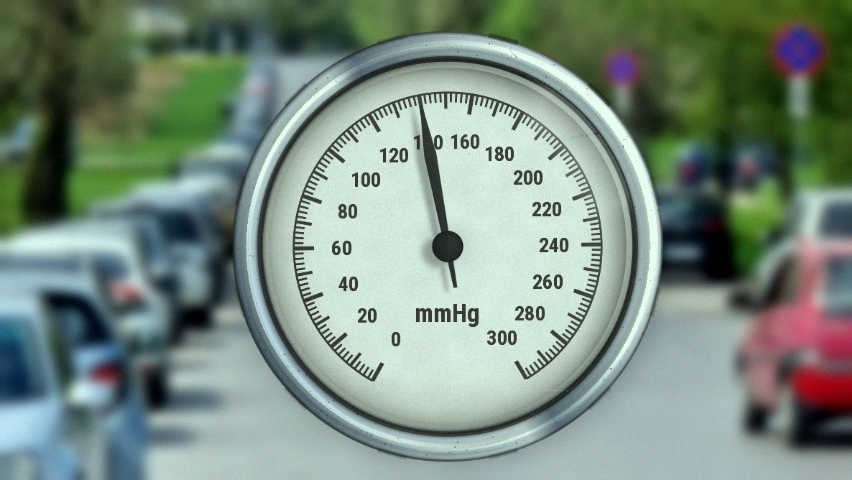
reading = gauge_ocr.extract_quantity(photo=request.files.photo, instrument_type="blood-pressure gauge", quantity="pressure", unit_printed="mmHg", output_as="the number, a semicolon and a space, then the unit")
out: 140; mmHg
